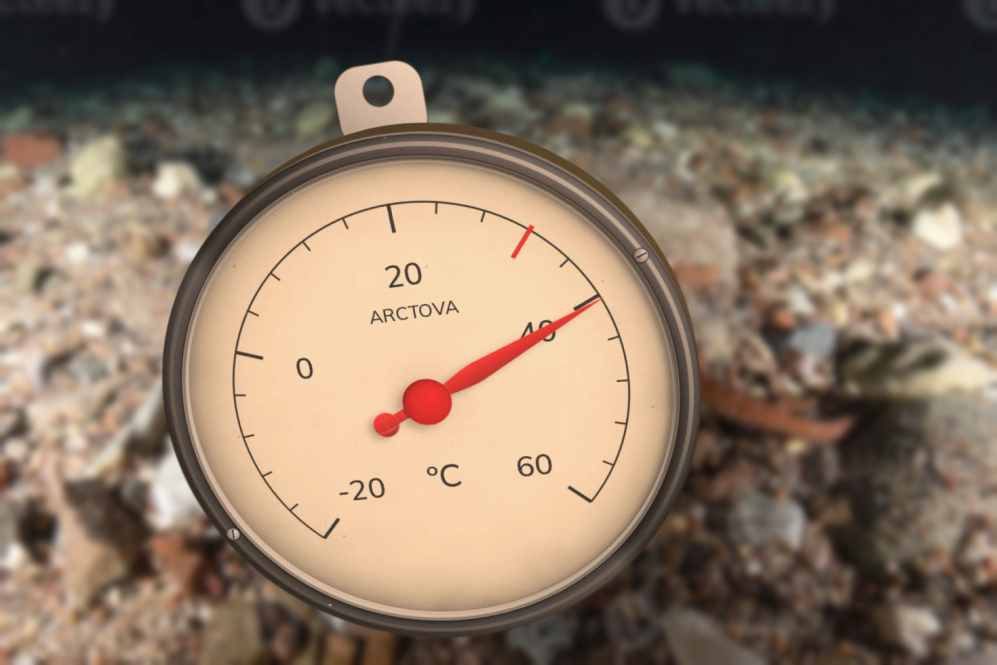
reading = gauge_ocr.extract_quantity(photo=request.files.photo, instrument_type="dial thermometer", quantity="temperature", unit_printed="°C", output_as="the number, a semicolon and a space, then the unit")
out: 40; °C
